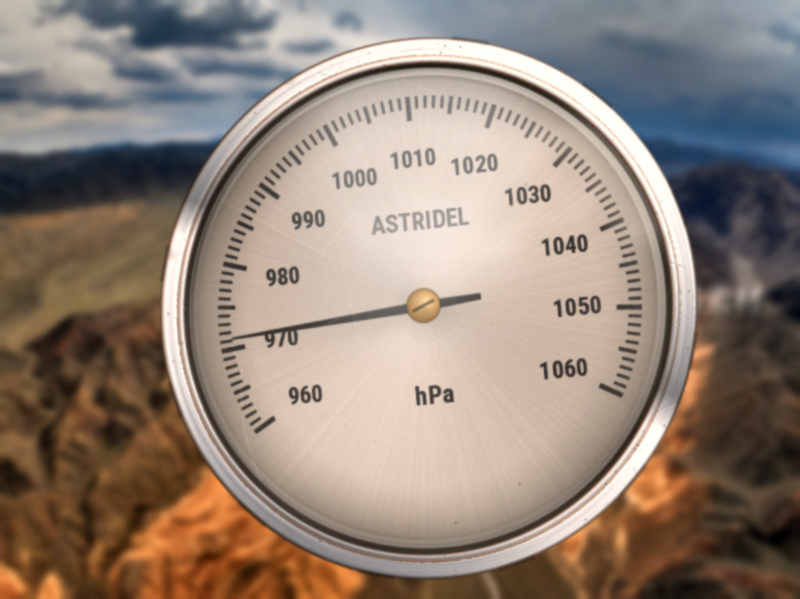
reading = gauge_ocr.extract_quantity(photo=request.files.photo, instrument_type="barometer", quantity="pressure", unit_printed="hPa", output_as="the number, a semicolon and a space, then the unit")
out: 971; hPa
